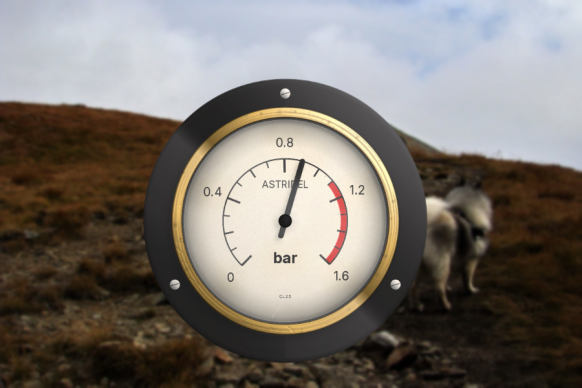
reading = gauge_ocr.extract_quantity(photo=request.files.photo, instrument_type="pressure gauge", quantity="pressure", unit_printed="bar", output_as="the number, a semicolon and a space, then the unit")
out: 0.9; bar
